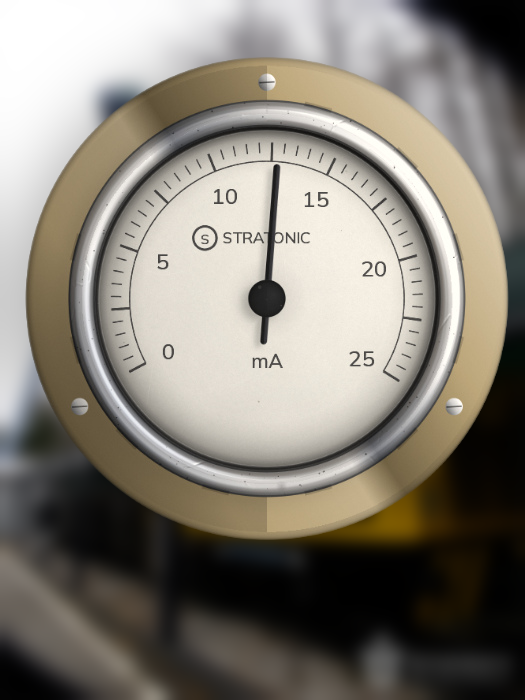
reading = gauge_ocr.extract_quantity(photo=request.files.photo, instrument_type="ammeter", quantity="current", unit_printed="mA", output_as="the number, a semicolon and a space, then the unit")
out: 12.75; mA
